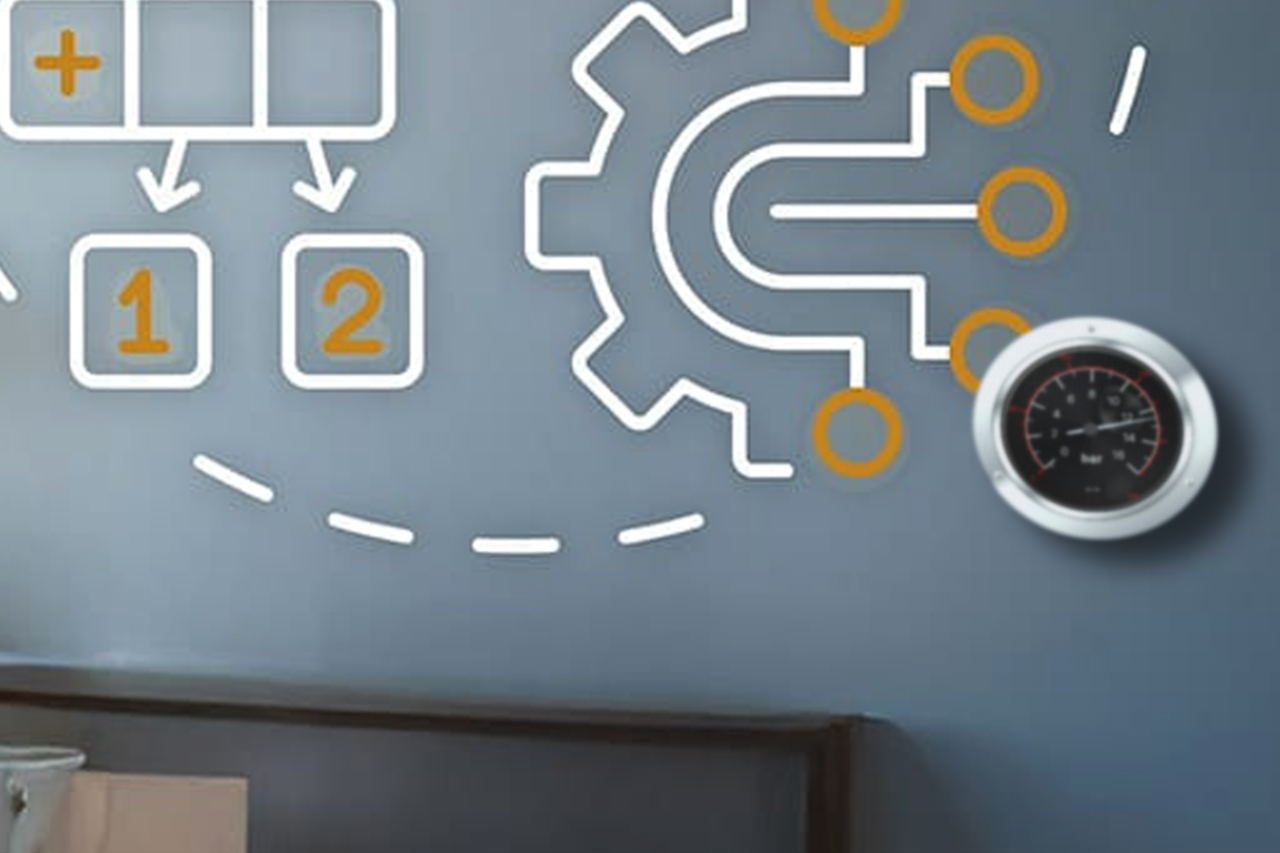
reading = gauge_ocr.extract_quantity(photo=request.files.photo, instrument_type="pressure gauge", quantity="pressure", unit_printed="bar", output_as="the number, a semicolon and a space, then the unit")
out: 12.5; bar
